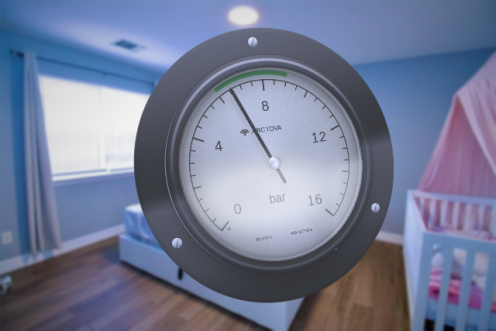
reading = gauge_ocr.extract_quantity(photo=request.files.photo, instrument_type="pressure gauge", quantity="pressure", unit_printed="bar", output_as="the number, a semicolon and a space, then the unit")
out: 6.5; bar
